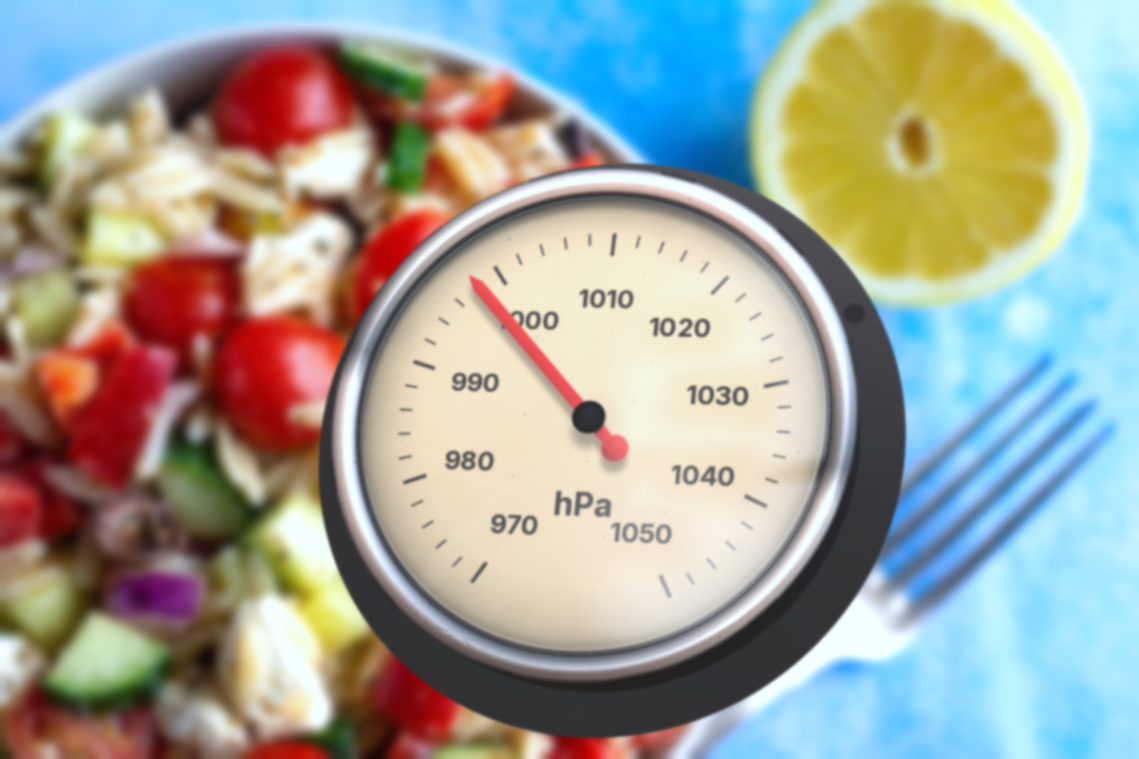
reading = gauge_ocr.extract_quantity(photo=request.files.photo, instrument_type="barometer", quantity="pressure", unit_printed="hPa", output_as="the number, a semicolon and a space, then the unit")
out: 998; hPa
